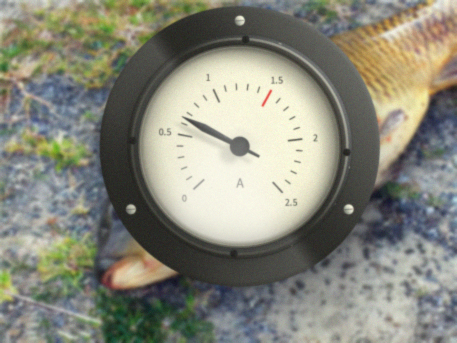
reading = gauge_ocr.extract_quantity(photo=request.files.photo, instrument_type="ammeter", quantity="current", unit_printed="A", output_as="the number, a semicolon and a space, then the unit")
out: 0.65; A
